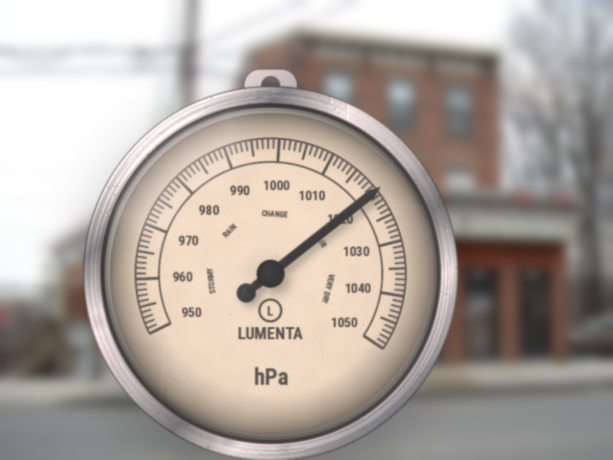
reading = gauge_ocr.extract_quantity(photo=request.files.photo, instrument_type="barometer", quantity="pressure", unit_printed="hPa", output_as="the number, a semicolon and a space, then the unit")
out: 1020; hPa
